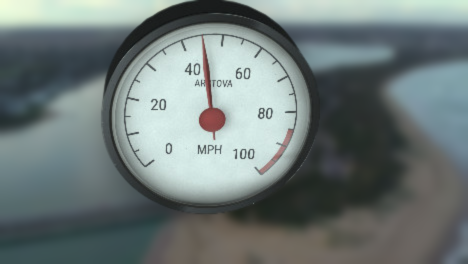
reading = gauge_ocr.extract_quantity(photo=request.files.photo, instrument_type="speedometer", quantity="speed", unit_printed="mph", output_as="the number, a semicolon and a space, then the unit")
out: 45; mph
